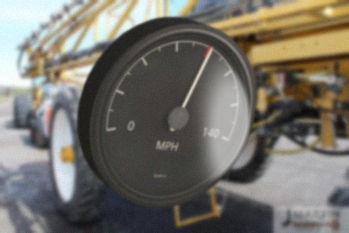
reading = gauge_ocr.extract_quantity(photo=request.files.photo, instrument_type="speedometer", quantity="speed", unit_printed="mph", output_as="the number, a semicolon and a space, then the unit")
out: 80; mph
